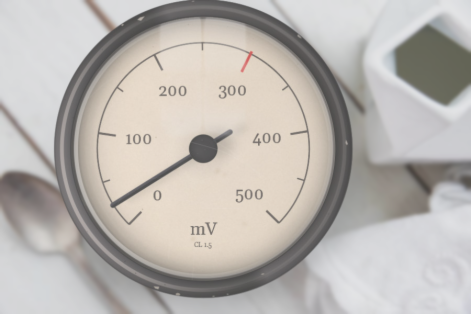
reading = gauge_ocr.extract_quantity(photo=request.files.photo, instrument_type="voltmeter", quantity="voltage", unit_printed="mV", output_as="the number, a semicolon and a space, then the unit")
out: 25; mV
